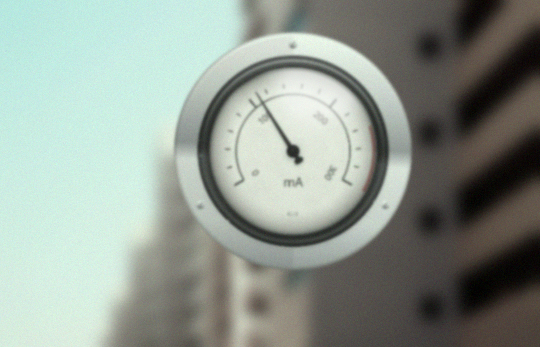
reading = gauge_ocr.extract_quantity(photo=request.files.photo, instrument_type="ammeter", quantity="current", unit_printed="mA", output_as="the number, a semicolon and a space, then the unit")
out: 110; mA
